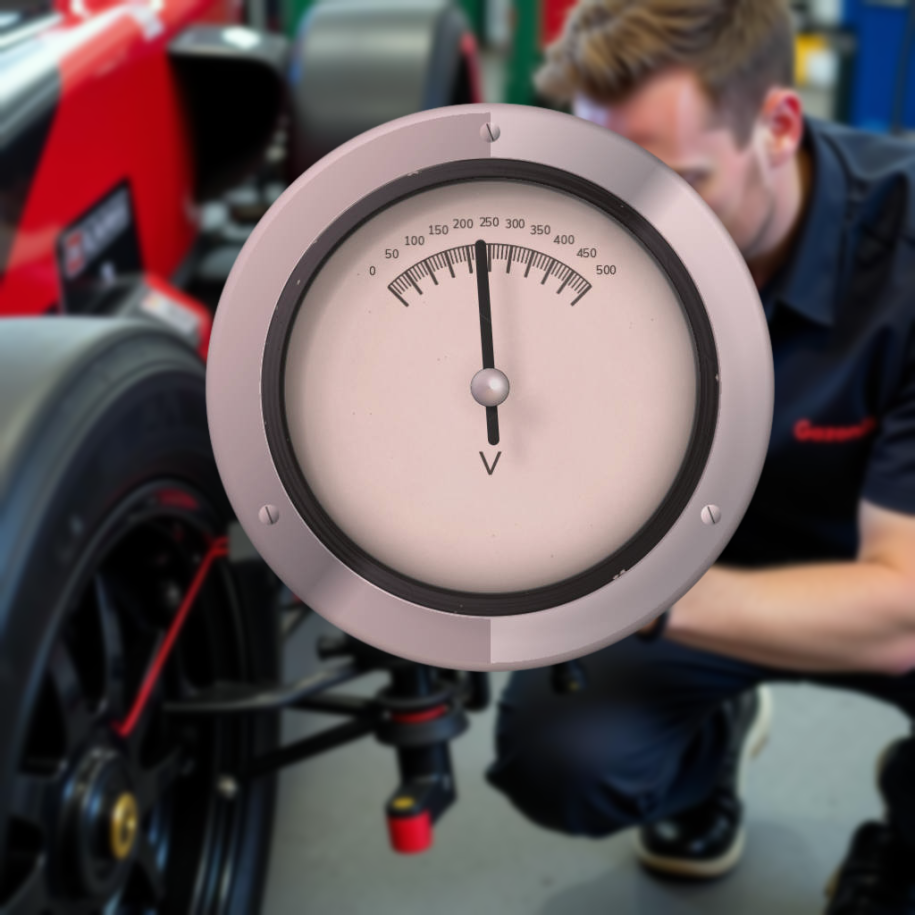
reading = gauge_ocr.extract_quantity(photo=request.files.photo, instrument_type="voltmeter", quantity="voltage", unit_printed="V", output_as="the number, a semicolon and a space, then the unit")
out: 230; V
